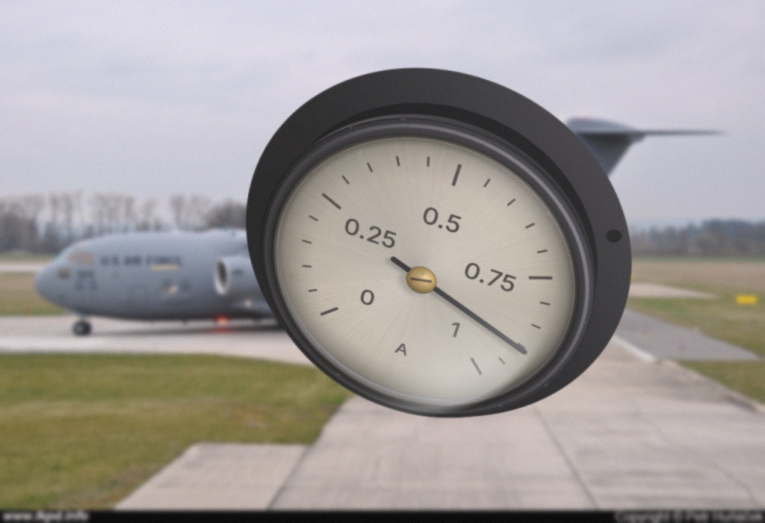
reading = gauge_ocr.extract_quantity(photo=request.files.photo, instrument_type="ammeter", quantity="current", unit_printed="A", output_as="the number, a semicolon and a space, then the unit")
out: 0.9; A
